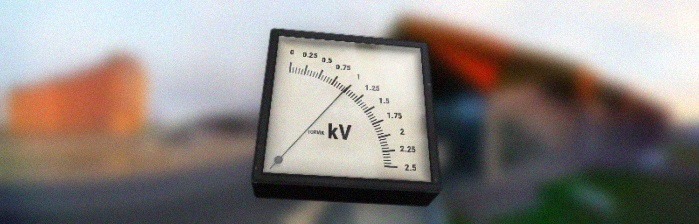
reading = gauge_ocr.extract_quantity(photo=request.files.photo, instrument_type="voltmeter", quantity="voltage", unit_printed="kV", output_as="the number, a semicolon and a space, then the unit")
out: 1; kV
